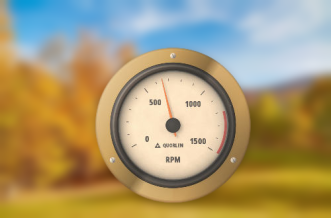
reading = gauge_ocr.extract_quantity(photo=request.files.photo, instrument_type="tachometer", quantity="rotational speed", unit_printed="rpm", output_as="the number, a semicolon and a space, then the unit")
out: 650; rpm
